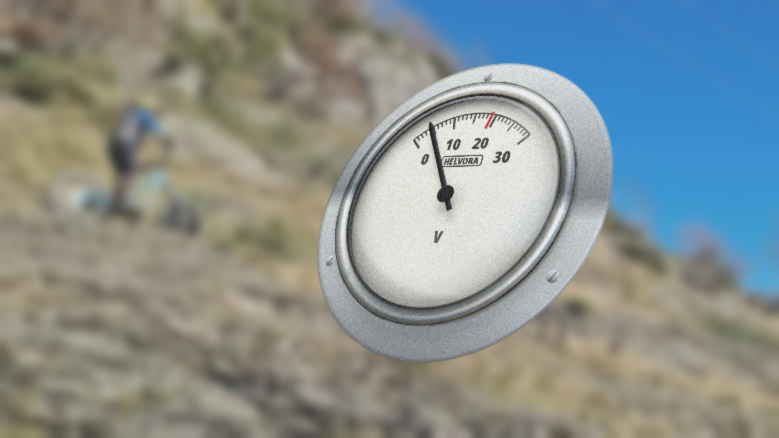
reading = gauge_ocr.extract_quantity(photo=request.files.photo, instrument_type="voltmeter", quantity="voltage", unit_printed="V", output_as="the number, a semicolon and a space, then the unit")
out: 5; V
